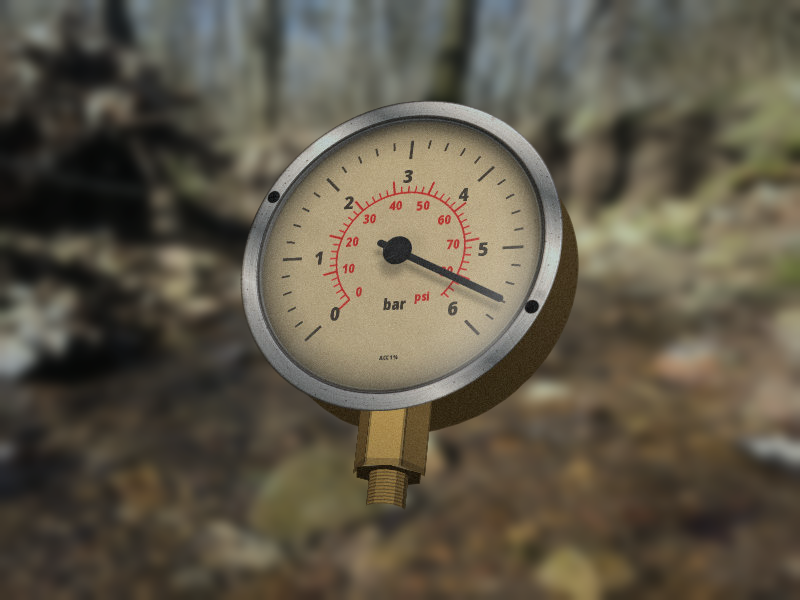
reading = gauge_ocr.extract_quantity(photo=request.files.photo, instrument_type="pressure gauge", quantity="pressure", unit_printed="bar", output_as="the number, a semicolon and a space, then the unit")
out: 5.6; bar
